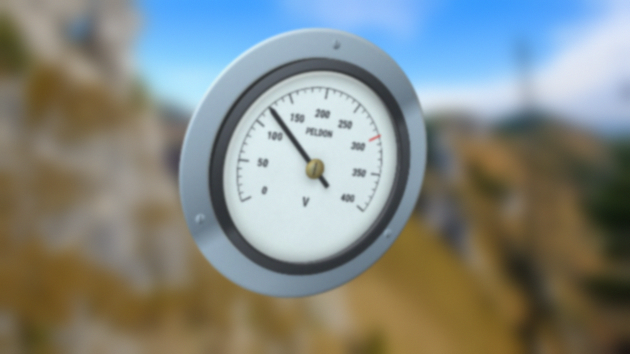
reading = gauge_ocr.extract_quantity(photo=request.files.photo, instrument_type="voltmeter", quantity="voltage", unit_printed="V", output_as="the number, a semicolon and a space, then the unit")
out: 120; V
